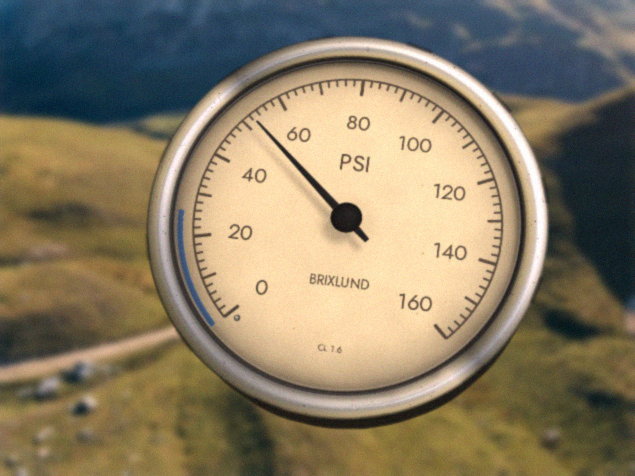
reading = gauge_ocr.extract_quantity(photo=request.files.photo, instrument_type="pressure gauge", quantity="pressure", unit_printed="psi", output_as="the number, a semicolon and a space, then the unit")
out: 52; psi
